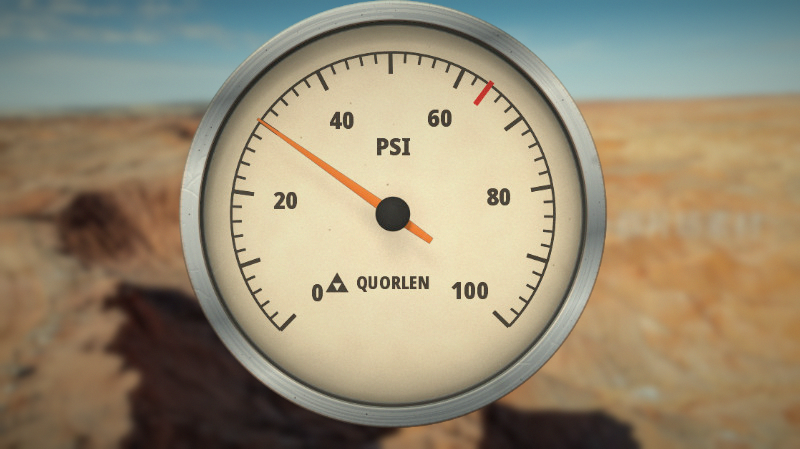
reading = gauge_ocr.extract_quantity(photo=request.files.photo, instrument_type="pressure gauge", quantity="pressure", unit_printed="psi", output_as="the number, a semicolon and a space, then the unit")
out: 30; psi
